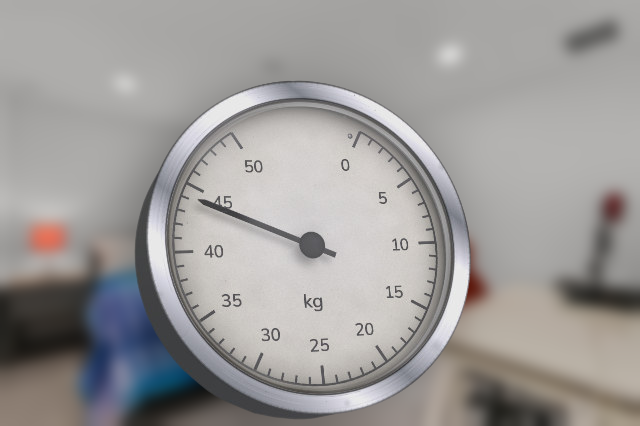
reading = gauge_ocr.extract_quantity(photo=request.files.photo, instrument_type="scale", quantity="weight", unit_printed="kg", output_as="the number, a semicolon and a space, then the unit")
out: 44; kg
